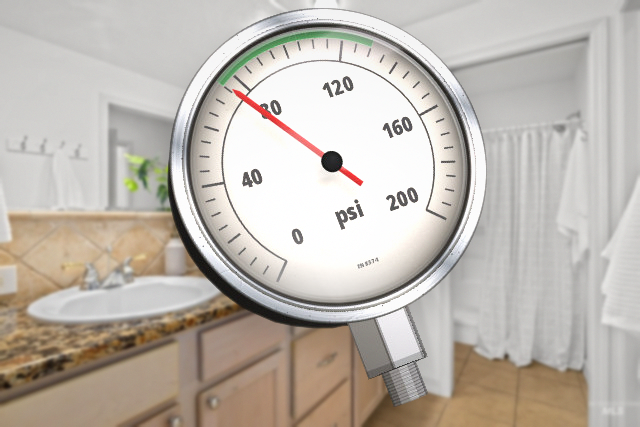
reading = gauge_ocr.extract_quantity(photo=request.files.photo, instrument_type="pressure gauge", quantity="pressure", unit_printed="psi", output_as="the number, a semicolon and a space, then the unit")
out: 75; psi
